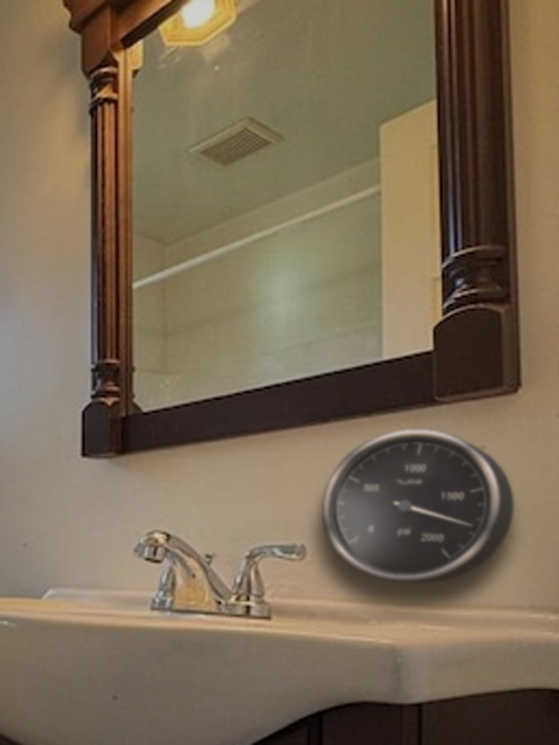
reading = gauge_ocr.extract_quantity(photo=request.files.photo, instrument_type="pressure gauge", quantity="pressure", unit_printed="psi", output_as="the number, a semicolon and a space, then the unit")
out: 1750; psi
